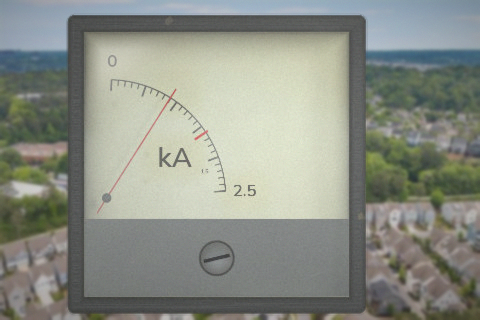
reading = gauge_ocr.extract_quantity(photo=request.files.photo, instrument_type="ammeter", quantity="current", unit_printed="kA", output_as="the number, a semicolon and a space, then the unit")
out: 0.9; kA
